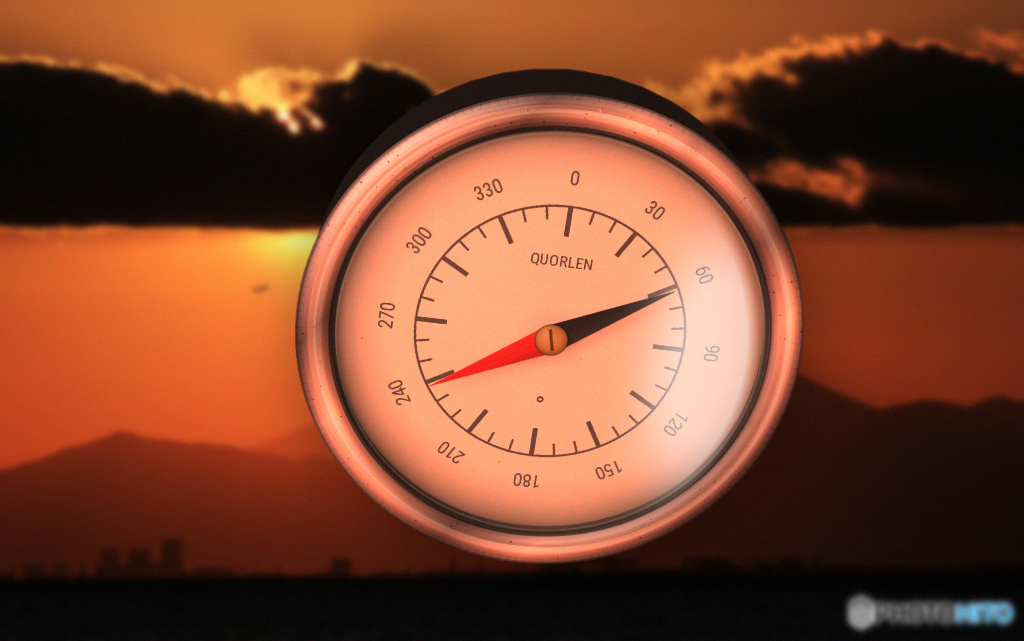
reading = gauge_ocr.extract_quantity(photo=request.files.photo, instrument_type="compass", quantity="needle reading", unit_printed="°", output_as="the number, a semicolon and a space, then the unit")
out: 240; °
